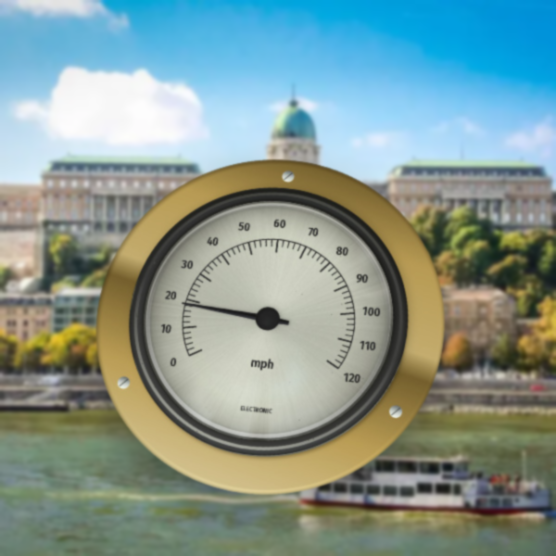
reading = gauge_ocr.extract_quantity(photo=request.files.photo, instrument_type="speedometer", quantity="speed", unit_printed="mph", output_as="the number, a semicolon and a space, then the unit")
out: 18; mph
